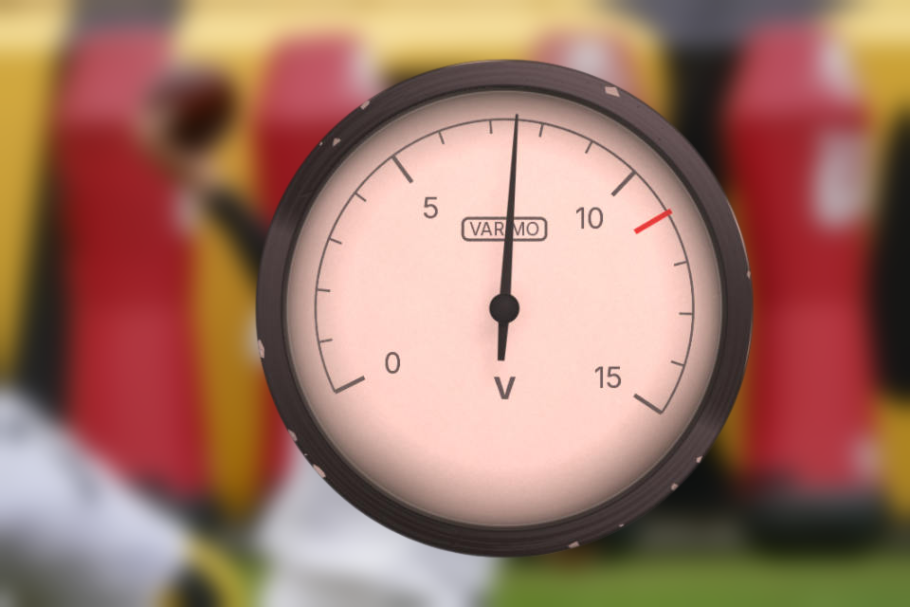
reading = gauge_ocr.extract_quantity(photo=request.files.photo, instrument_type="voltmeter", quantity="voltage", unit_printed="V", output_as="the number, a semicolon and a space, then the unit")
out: 7.5; V
